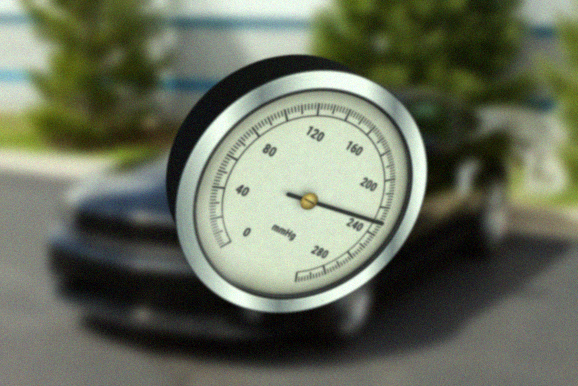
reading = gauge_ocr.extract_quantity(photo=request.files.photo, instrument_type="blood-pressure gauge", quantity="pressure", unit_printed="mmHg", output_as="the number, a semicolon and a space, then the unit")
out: 230; mmHg
